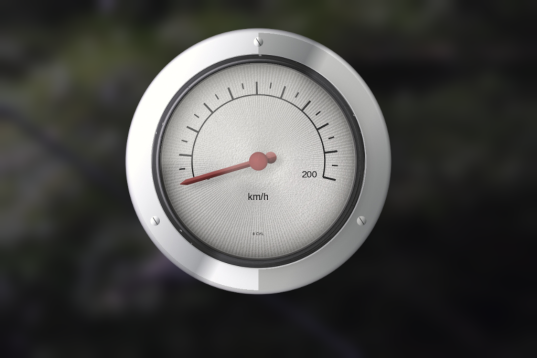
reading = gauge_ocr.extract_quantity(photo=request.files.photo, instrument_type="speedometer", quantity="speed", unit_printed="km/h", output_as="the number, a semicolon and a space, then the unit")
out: 0; km/h
